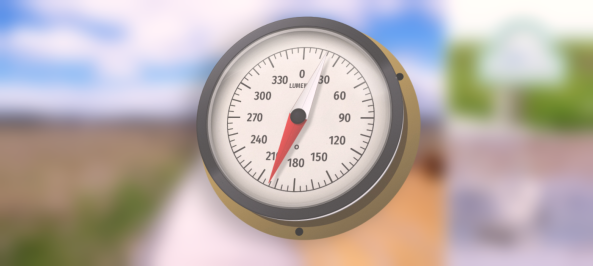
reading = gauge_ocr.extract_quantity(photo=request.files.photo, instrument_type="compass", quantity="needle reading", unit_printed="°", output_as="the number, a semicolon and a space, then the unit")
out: 200; °
